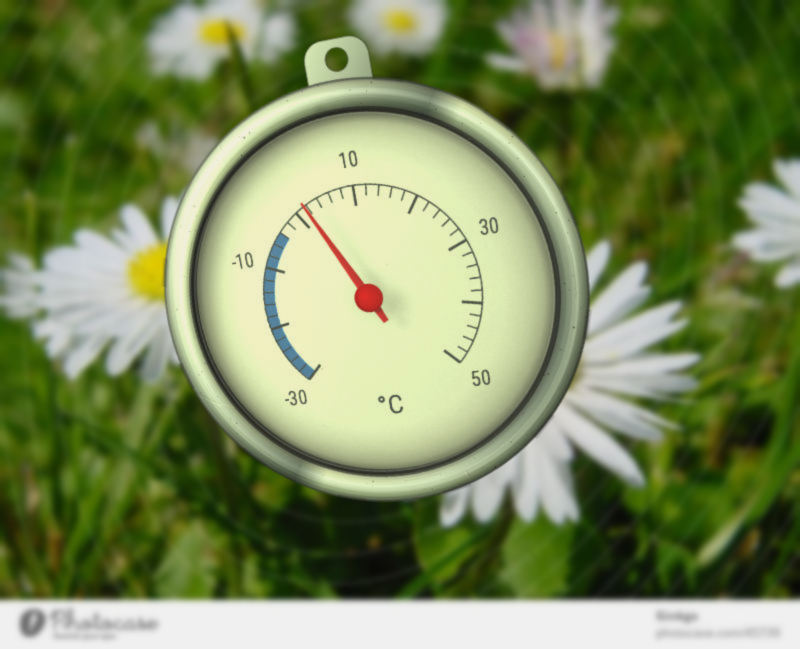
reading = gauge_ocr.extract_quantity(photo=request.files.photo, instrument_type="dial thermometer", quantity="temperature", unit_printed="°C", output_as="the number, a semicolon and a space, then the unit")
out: 2; °C
